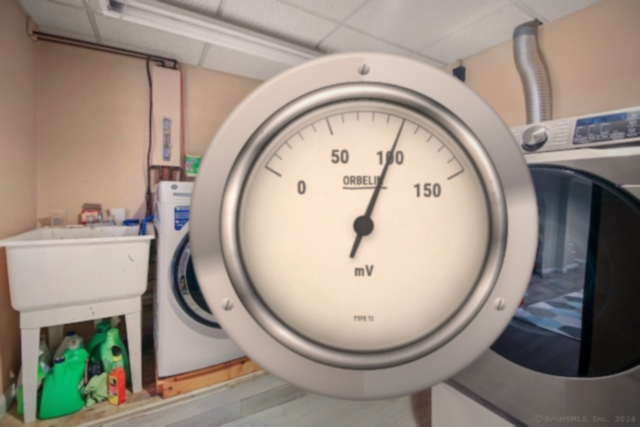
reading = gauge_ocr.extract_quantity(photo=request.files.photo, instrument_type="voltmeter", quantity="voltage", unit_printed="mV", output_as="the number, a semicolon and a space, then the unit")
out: 100; mV
